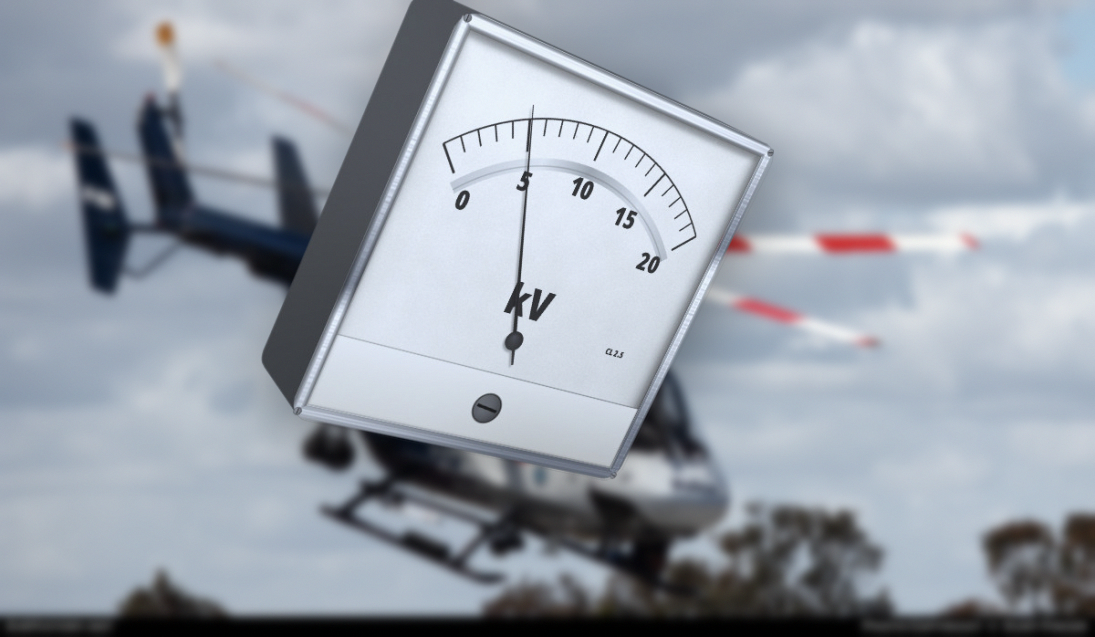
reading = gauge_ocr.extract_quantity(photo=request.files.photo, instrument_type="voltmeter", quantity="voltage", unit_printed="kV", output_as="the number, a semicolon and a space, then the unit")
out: 5; kV
